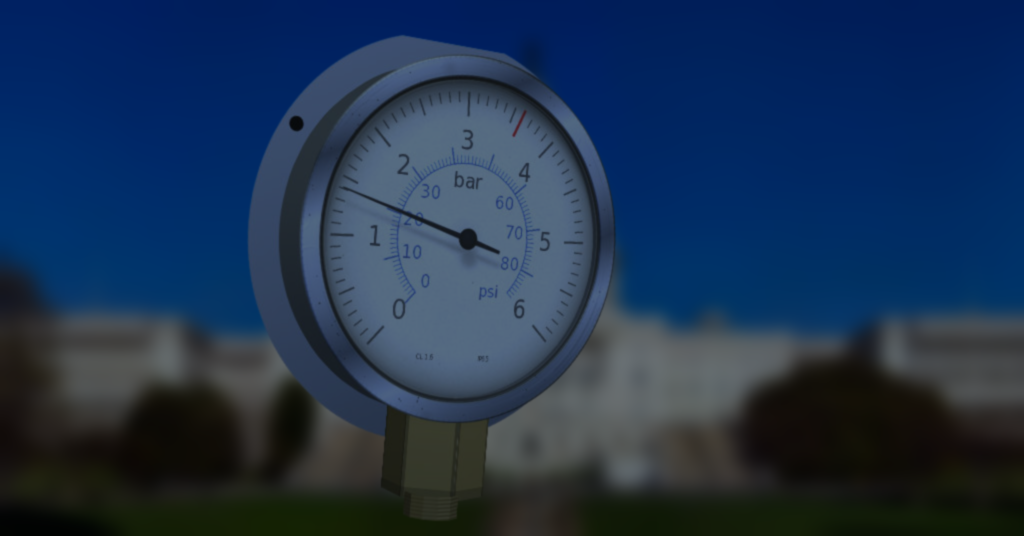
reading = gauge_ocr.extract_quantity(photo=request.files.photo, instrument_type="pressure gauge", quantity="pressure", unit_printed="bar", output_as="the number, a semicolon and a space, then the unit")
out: 1.4; bar
